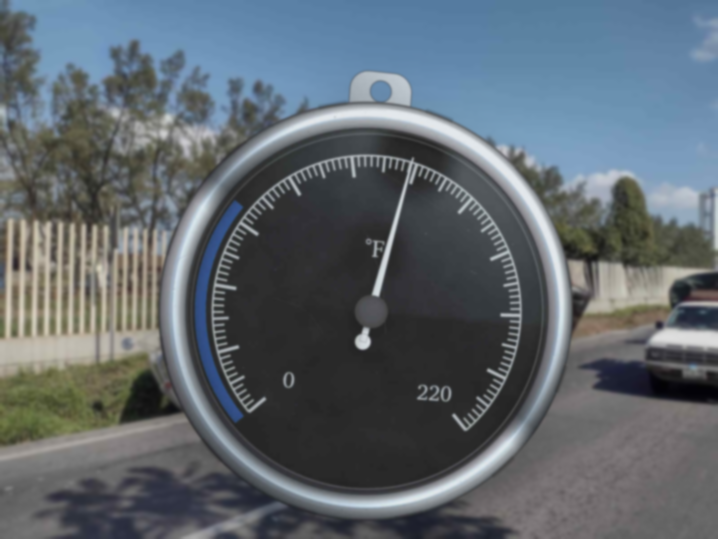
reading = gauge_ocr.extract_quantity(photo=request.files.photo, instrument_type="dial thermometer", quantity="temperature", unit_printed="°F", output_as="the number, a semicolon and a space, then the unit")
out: 118; °F
